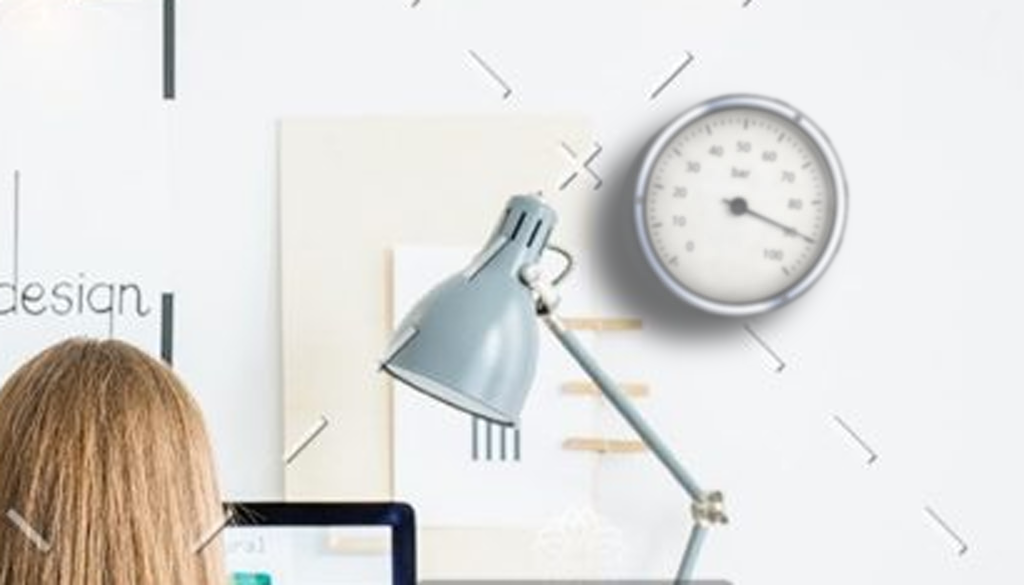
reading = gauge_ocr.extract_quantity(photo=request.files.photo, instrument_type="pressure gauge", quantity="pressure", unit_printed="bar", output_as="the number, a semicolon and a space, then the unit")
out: 90; bar
